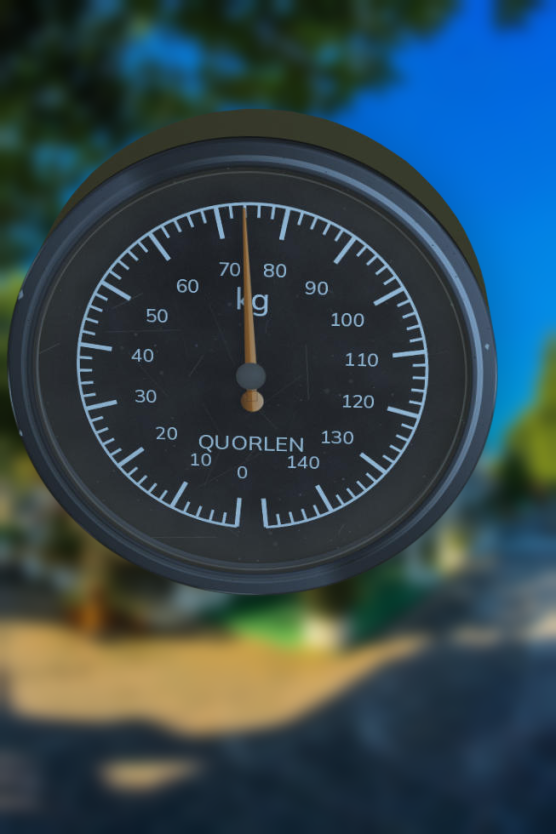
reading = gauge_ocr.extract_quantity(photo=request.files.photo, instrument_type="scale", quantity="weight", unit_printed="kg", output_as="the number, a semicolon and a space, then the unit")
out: 74; kg
